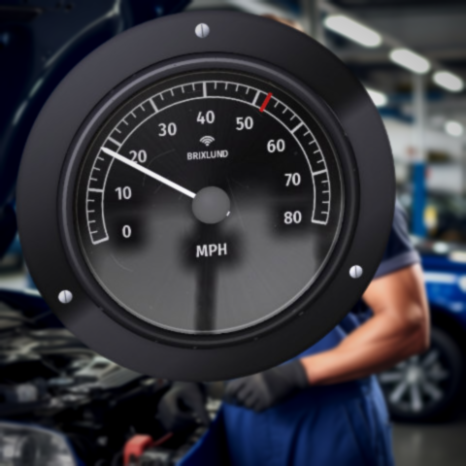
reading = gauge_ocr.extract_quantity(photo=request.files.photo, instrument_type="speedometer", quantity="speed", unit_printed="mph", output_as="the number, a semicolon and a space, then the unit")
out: 18; mph
